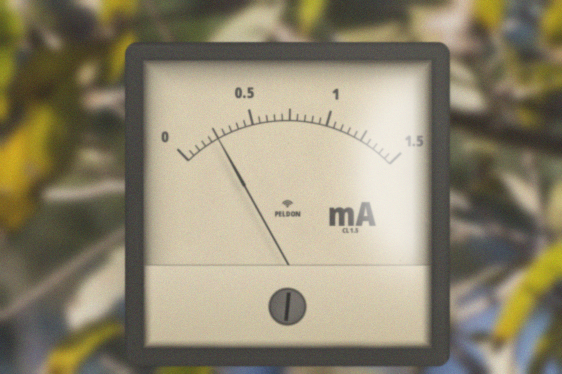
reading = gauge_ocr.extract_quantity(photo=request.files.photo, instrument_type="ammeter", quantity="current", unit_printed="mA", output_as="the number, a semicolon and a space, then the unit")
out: 0.25; mA
